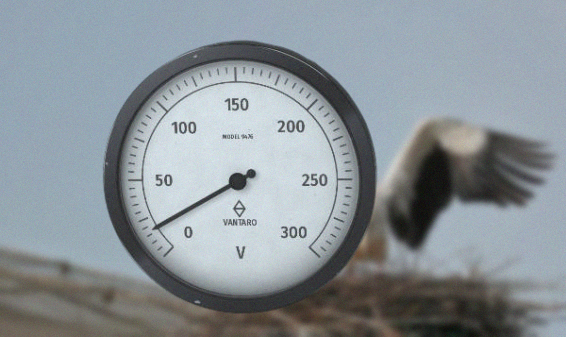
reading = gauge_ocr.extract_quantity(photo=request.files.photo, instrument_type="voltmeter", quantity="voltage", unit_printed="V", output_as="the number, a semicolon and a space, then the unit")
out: 17.5; V
